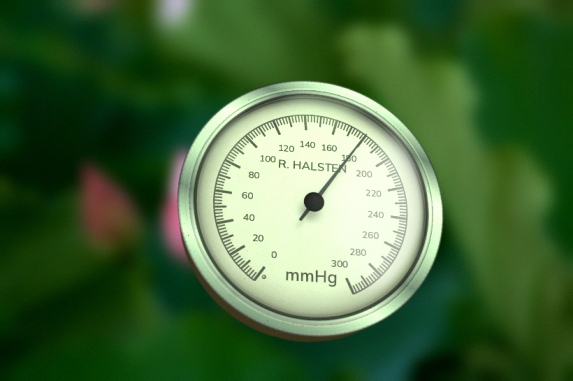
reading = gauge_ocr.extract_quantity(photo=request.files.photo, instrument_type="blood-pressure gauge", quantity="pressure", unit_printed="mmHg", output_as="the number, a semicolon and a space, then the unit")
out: 180; mmHg
